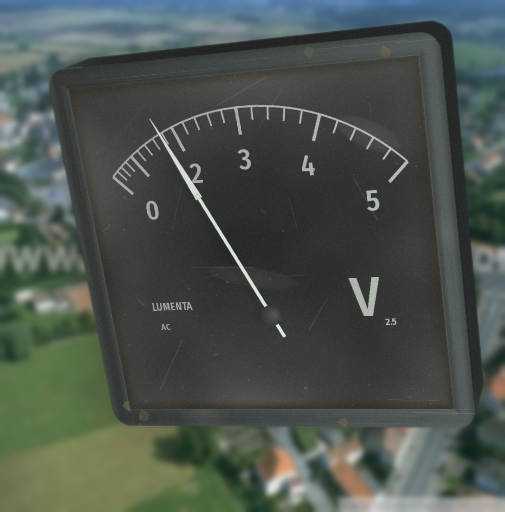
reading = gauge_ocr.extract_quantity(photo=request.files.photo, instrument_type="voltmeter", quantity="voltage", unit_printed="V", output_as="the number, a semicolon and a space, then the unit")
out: 1.8; V
